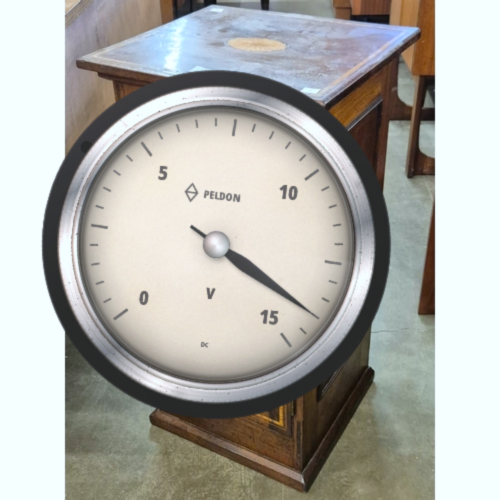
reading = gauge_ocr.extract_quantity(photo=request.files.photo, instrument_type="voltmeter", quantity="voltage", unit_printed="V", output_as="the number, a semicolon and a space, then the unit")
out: 14; V
